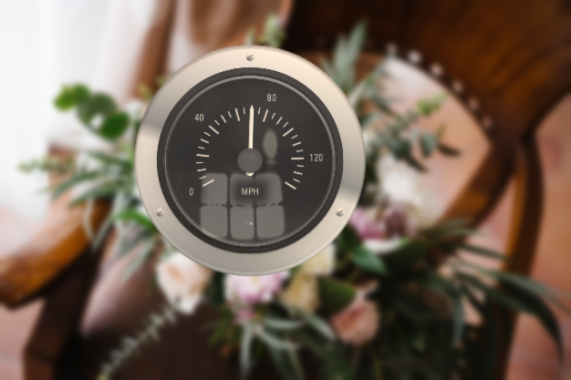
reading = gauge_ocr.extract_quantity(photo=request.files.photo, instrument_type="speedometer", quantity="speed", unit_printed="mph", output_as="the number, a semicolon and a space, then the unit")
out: 70; mph
